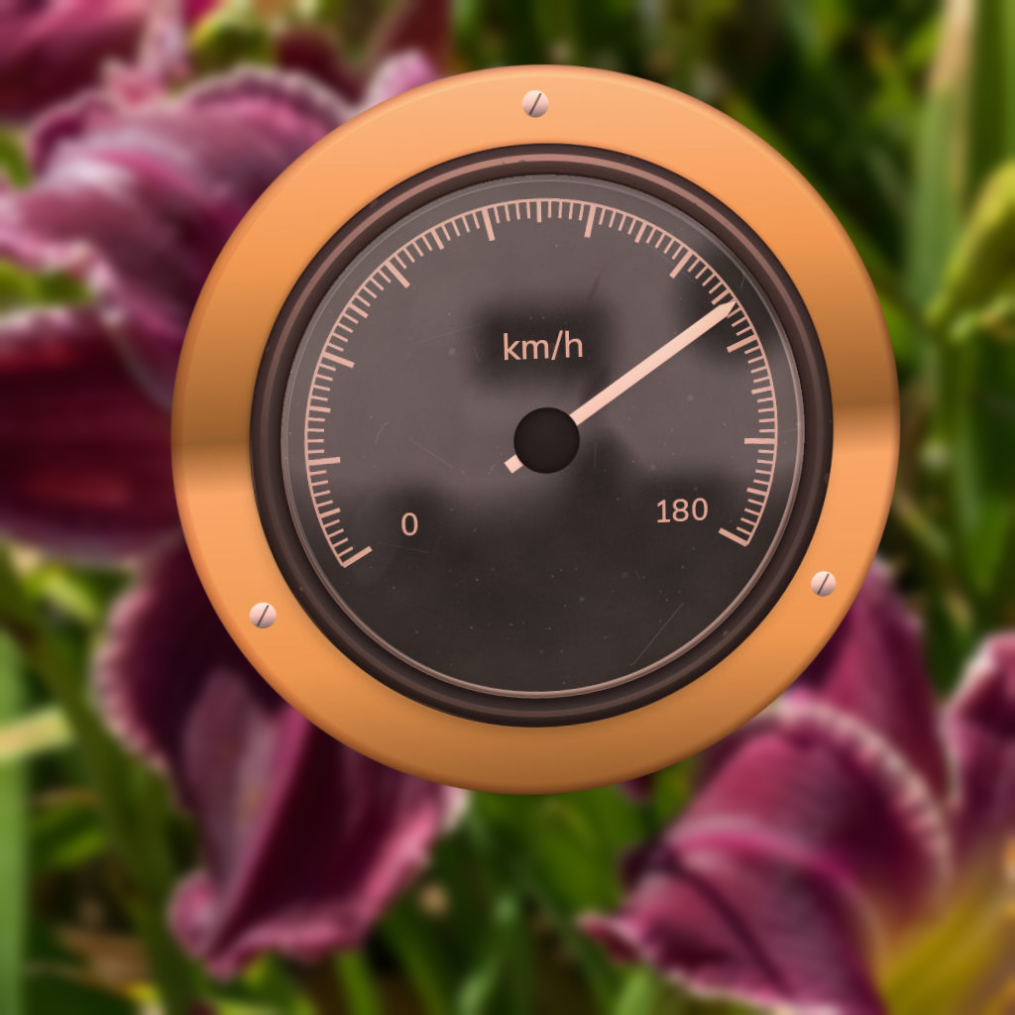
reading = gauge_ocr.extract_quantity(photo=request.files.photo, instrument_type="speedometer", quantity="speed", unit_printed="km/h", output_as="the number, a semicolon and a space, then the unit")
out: 132; km/h
